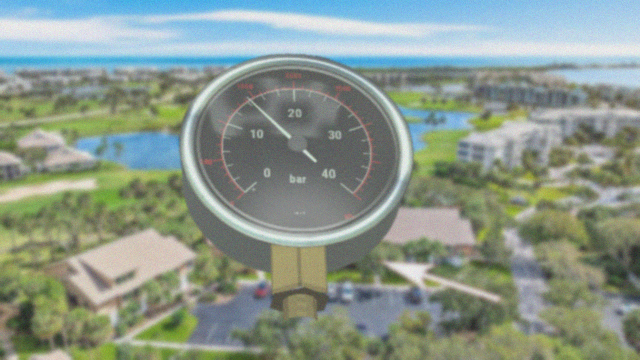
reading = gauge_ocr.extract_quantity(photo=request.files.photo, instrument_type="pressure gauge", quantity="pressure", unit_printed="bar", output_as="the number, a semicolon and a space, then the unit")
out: 14; bar
